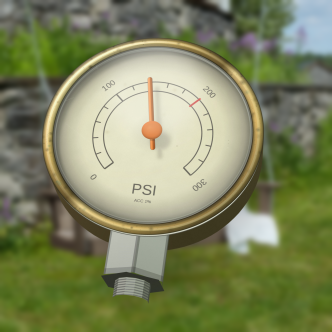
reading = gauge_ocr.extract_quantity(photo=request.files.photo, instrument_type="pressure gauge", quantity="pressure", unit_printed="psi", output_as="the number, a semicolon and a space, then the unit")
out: 140; psi
